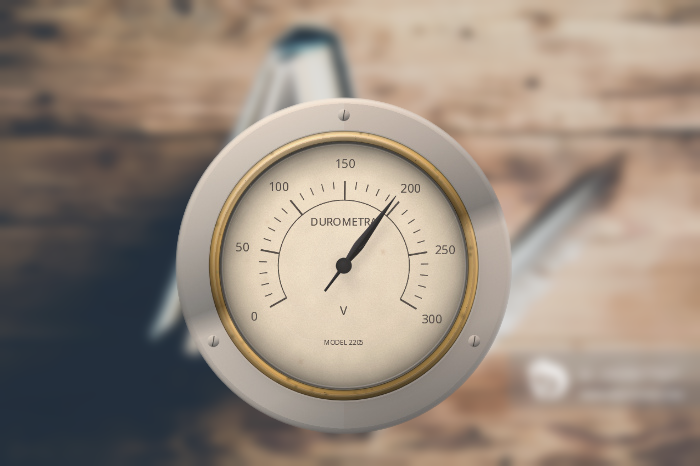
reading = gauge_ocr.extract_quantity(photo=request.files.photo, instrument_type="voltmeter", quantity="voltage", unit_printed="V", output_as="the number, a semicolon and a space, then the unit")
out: 195; V
